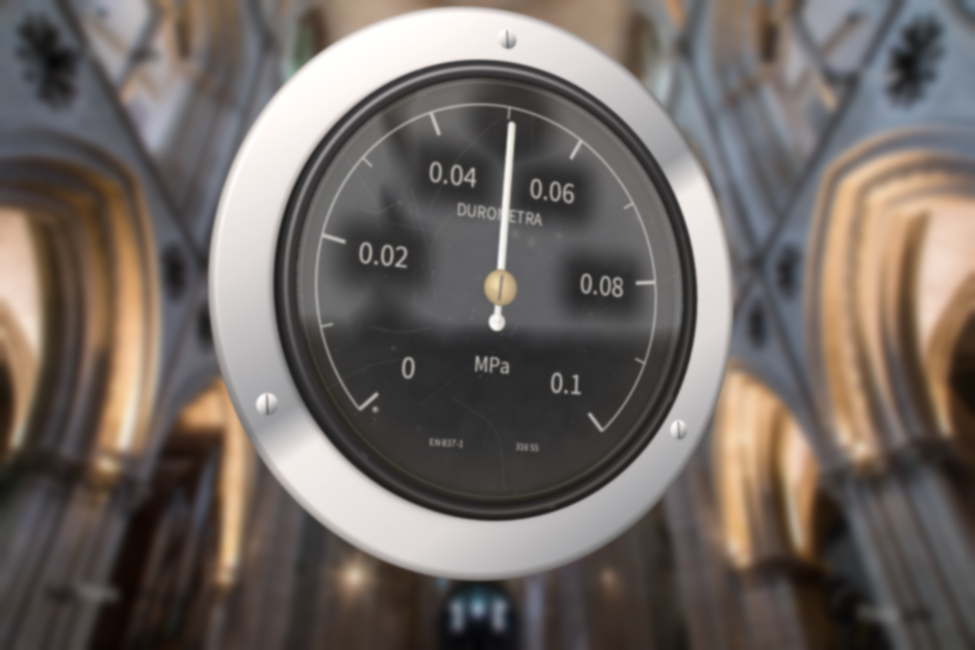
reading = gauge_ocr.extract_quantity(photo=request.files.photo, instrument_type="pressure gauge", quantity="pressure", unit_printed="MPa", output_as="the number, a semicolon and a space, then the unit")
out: 0.05; MPa
